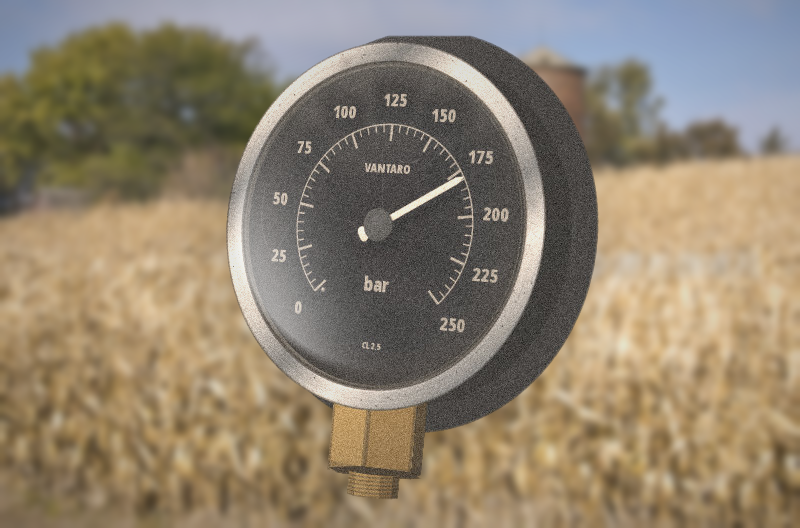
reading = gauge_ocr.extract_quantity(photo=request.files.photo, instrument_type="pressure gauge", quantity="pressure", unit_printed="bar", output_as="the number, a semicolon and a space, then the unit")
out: 180; bar
